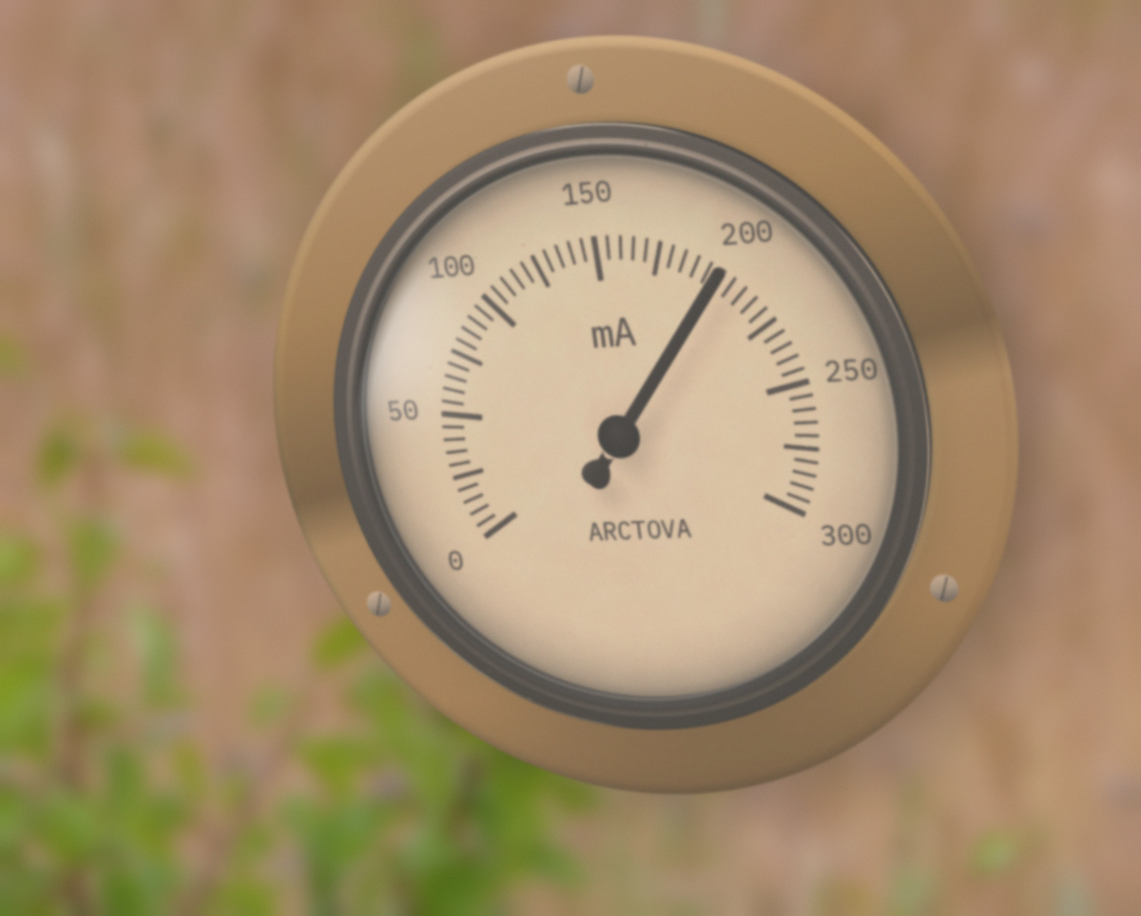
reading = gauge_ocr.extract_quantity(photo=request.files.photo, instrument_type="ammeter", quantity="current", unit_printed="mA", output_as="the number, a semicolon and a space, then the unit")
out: 200; mA
